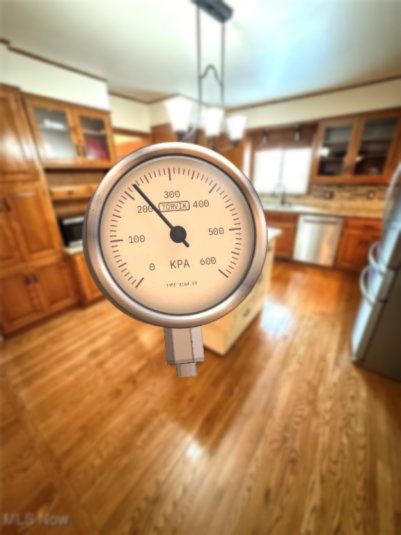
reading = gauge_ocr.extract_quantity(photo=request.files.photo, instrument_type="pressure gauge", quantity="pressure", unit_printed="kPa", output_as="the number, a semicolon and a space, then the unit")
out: 220; kPa
